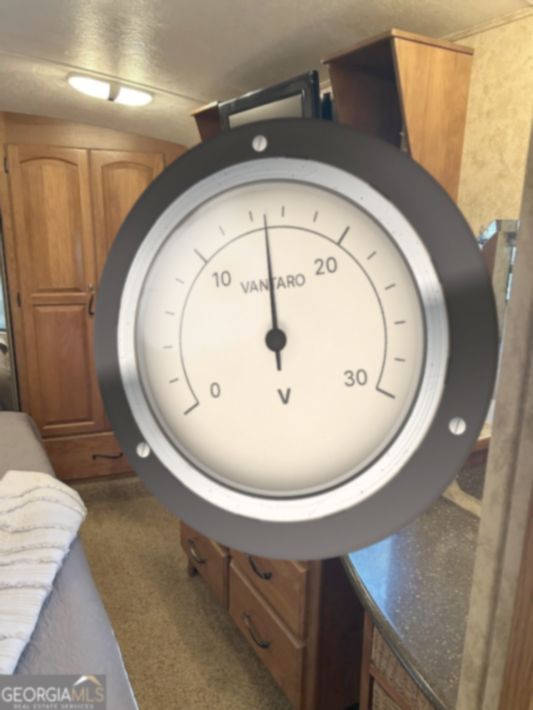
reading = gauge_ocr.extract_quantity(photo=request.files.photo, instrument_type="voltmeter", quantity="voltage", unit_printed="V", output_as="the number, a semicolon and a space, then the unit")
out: 15; V
